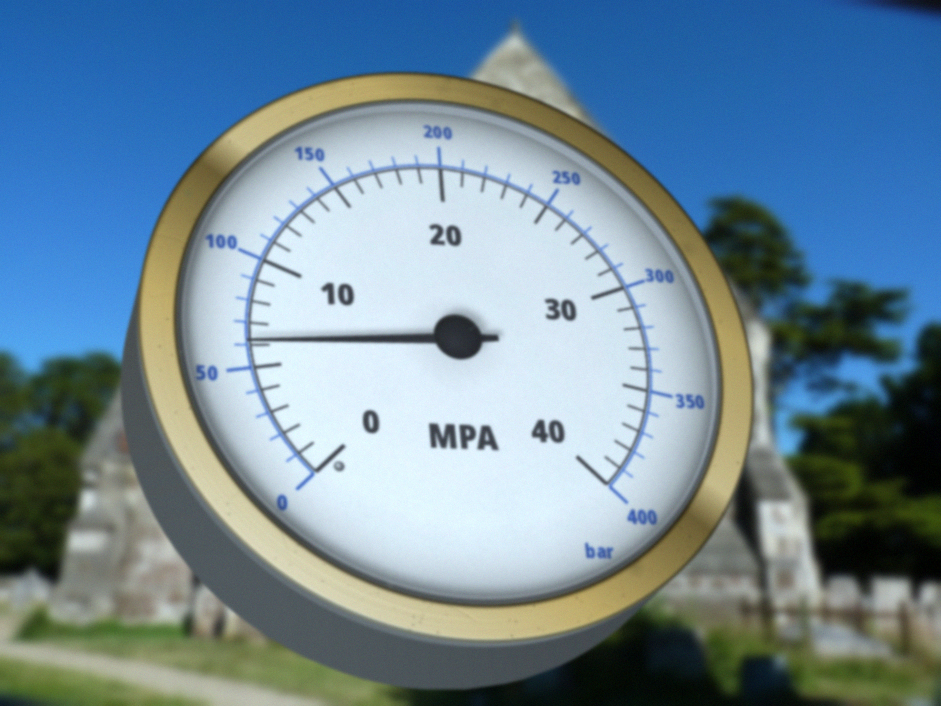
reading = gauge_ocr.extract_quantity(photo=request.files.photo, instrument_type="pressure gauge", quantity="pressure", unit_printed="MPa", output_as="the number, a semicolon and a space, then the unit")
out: 6; MPa
